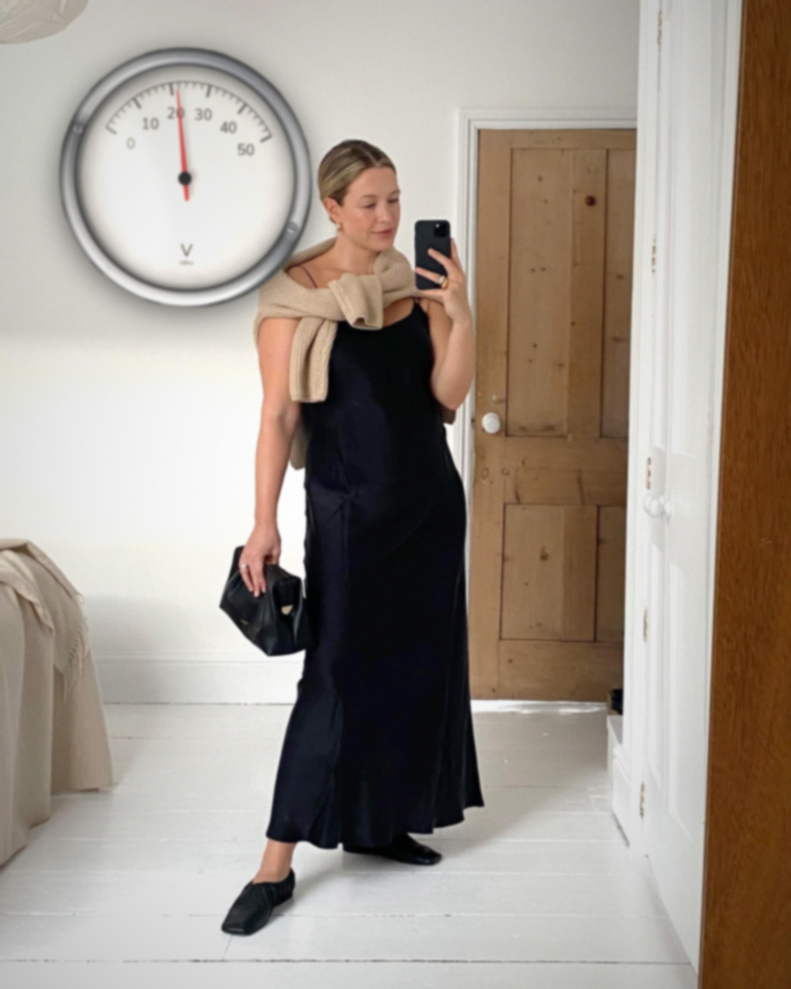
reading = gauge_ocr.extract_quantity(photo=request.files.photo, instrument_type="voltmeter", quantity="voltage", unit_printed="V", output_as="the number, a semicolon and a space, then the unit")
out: 22; V
